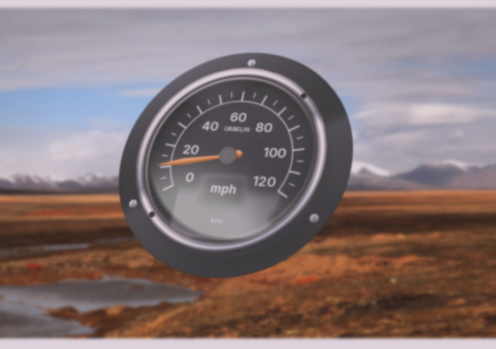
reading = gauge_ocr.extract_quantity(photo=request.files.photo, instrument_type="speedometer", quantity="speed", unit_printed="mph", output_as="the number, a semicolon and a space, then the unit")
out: 10; mph
